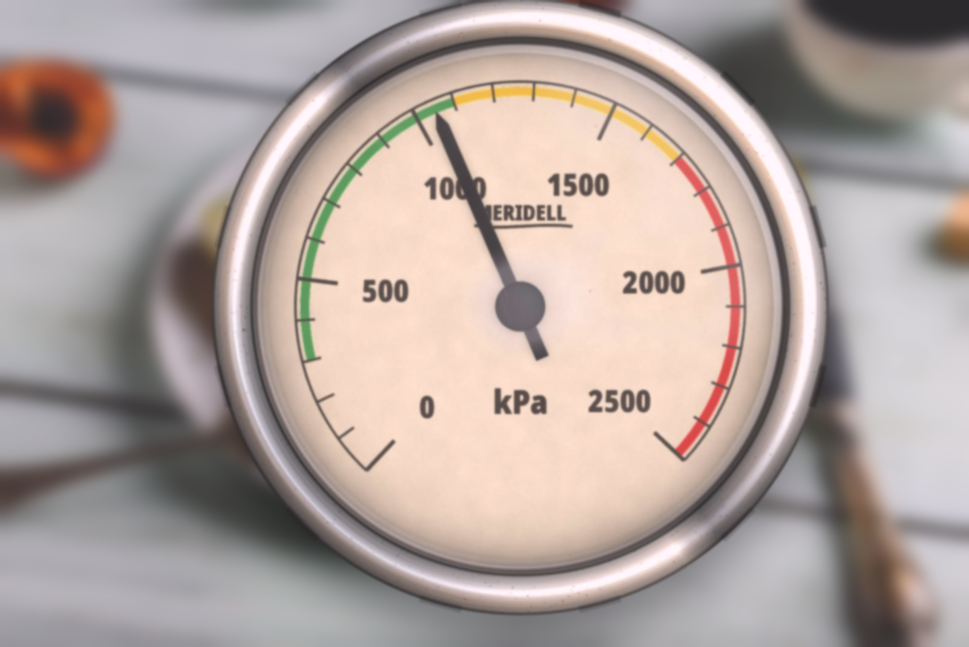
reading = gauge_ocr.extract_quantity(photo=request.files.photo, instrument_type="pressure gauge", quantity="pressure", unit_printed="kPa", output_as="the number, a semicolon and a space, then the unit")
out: 1050; kPa
